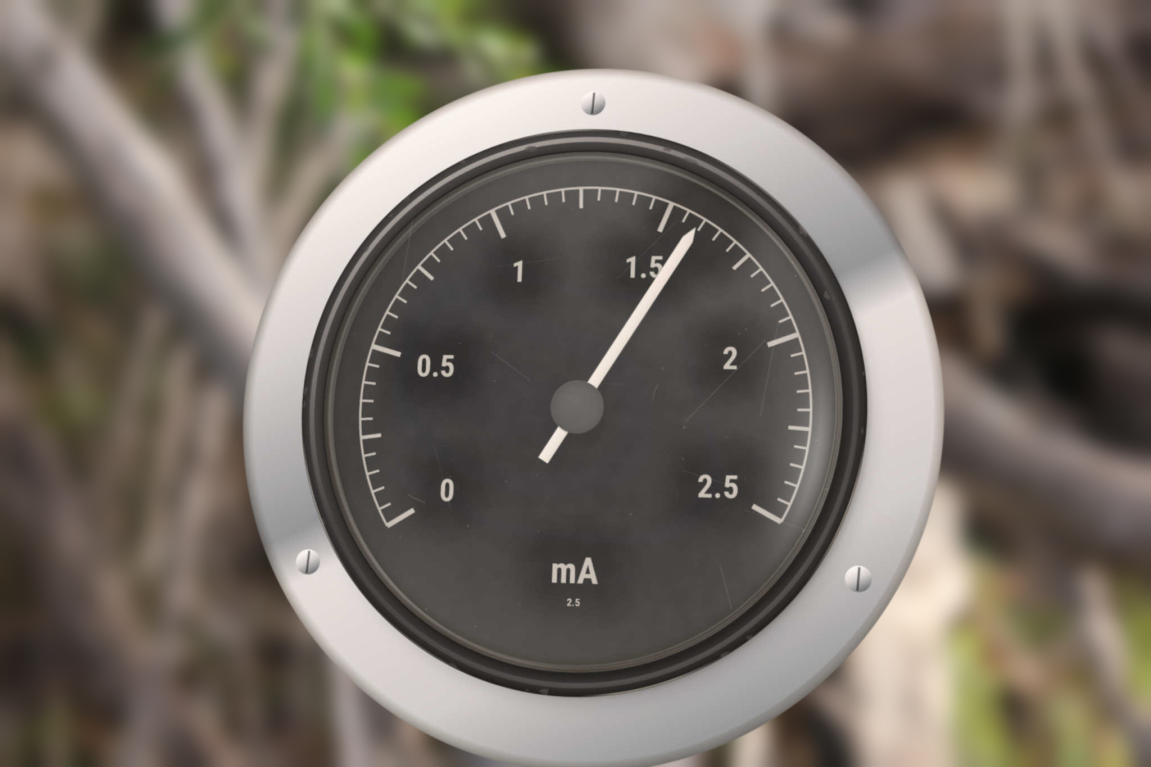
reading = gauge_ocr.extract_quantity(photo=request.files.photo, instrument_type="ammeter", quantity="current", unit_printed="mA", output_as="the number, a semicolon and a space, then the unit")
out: 1.6; mA
